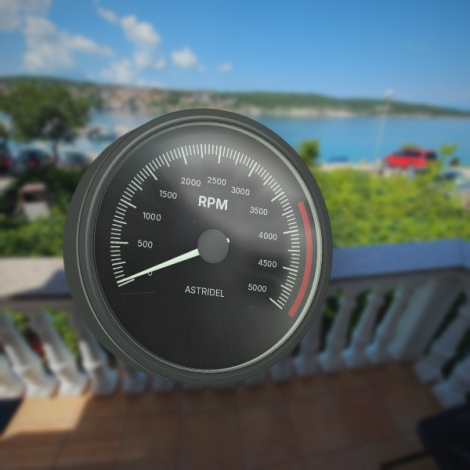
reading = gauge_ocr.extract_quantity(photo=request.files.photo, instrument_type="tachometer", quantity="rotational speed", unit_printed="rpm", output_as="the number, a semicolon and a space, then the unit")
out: 50; rpm
